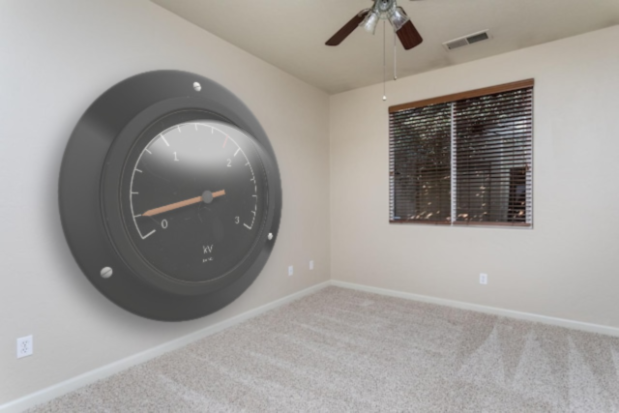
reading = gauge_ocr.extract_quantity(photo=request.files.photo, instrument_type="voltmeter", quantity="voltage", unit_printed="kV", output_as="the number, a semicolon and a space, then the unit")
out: 0.2; kV
